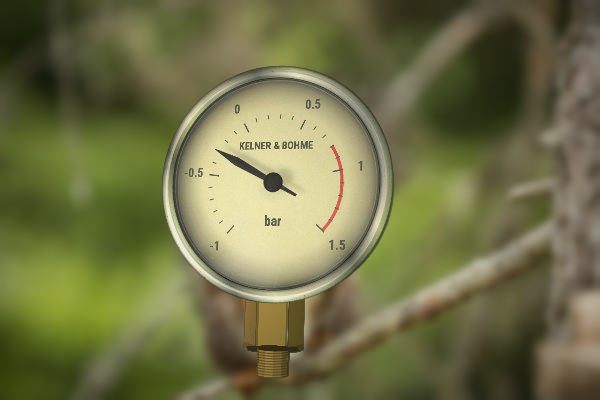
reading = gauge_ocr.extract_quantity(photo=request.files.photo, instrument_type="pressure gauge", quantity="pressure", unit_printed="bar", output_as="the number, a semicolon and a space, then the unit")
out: -0.3; bar
